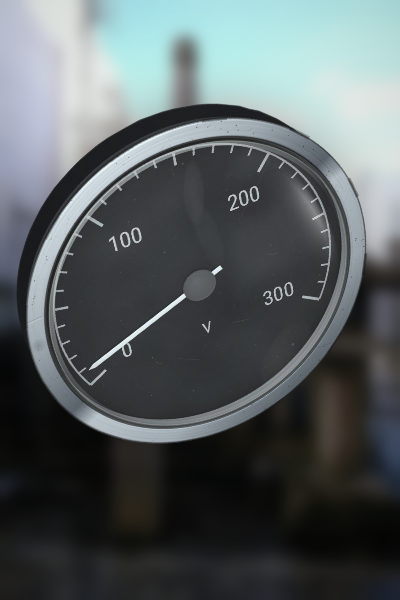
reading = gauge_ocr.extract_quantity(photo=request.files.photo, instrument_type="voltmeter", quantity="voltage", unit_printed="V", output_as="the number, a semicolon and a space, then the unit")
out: 10; V
